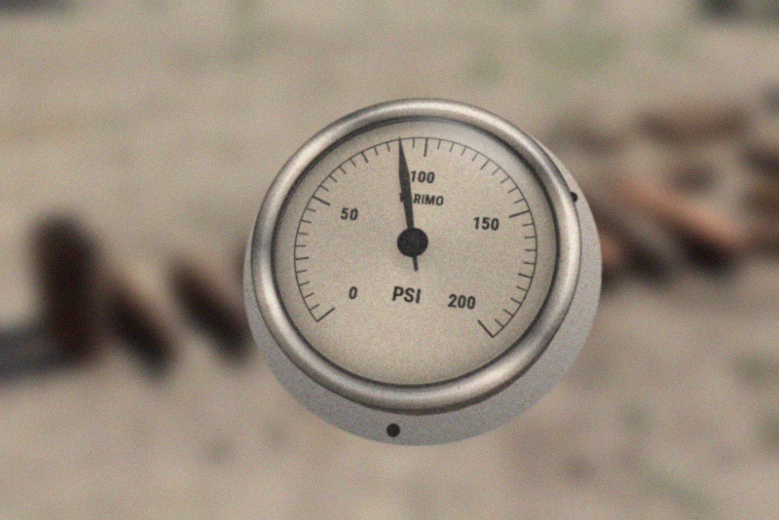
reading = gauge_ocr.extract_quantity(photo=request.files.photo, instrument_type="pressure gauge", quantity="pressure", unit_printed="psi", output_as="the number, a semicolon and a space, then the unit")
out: 90; psi
